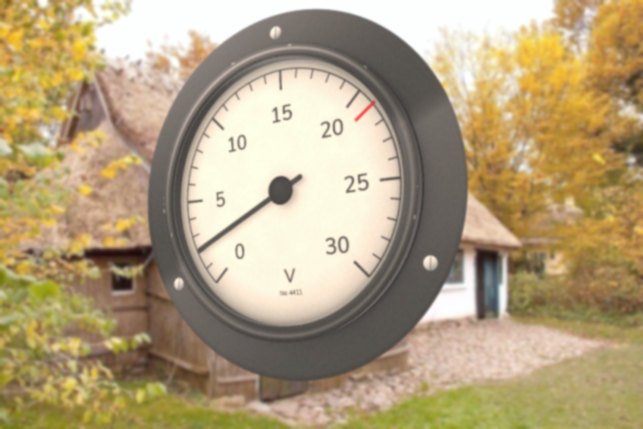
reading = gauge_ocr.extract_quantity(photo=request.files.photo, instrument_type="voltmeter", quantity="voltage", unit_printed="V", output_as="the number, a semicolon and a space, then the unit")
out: 2; V
